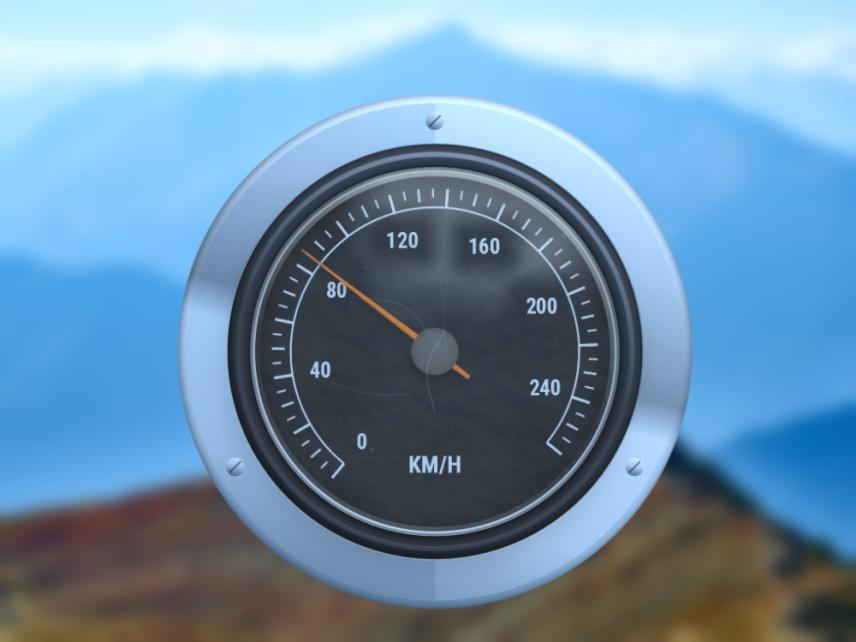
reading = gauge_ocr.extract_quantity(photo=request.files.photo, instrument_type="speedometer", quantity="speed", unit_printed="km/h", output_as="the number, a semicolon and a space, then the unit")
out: 85; km/h
